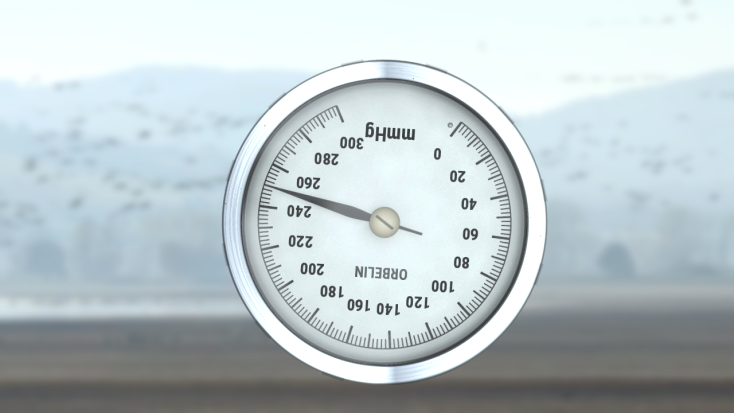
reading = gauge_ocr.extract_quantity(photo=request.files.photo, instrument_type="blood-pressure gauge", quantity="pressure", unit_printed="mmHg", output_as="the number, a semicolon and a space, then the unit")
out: 250; mmHg
